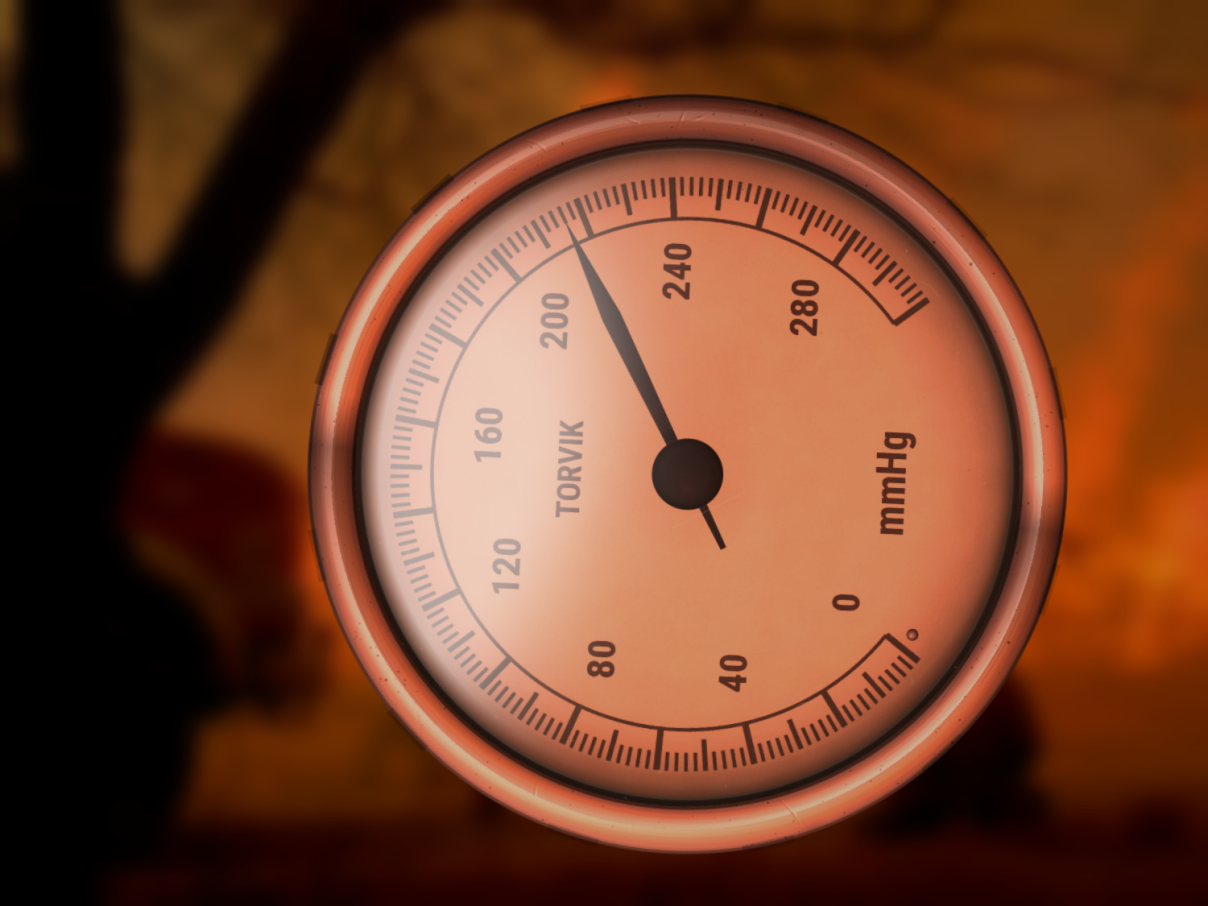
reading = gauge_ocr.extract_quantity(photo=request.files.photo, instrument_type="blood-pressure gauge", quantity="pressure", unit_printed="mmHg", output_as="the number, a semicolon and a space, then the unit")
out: 216; mmHg
